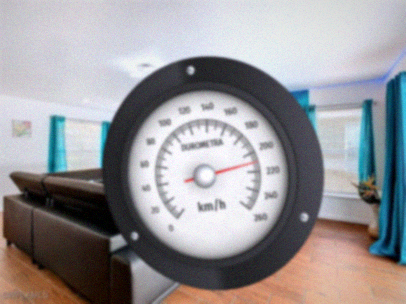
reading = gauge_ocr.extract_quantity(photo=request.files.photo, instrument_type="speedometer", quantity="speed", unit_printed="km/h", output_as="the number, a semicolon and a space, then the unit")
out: 210; km/h
